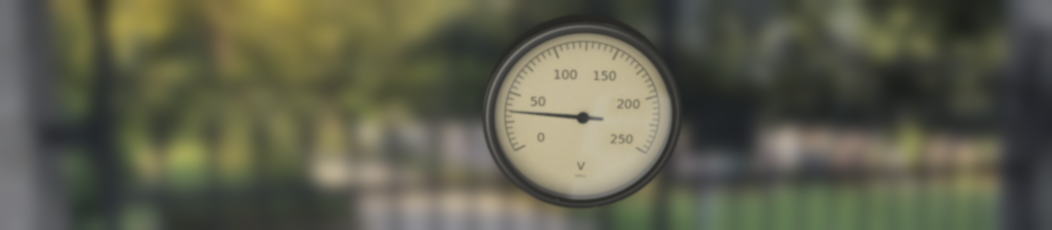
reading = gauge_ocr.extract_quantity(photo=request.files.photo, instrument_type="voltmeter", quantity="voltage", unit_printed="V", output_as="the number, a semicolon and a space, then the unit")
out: 35; V
